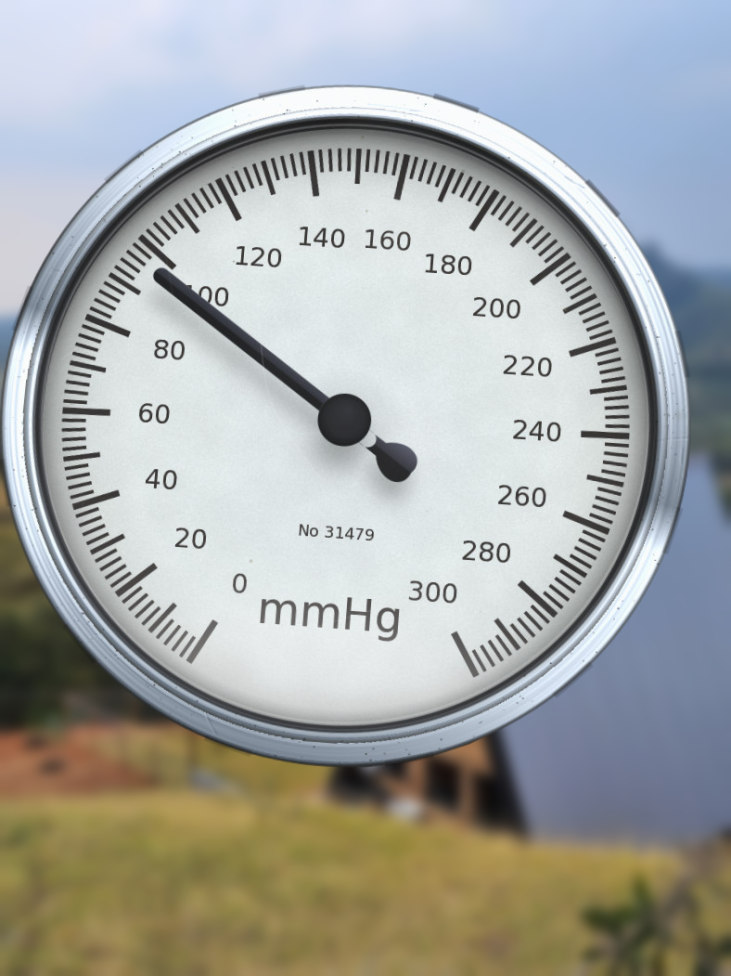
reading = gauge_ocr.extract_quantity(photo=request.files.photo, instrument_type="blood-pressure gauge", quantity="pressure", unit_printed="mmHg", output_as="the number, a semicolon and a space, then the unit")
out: 96; mmHg
